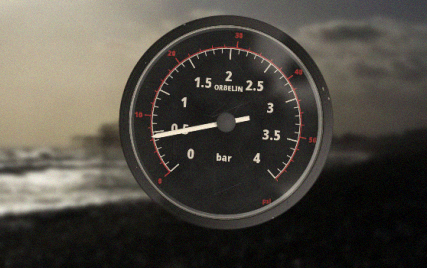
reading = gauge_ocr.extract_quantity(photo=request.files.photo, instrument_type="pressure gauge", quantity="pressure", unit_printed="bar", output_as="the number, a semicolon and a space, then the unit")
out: 0.45; bar
